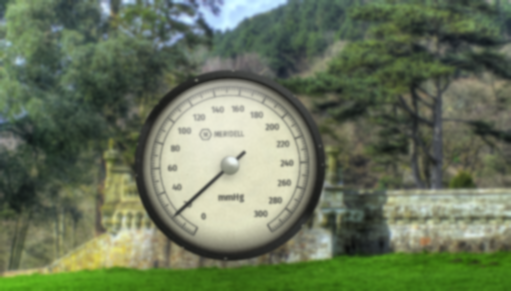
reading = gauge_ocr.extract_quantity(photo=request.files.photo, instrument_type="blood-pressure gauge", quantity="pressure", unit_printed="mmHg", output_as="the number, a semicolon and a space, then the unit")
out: 20; mmHg
